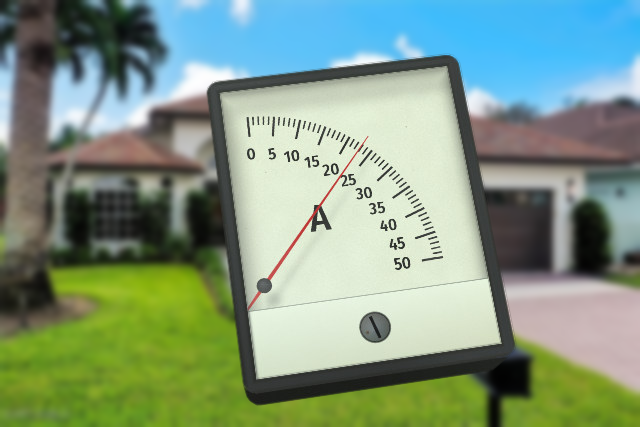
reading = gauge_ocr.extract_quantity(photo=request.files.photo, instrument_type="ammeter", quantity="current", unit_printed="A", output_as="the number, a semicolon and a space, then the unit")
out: 23; A
